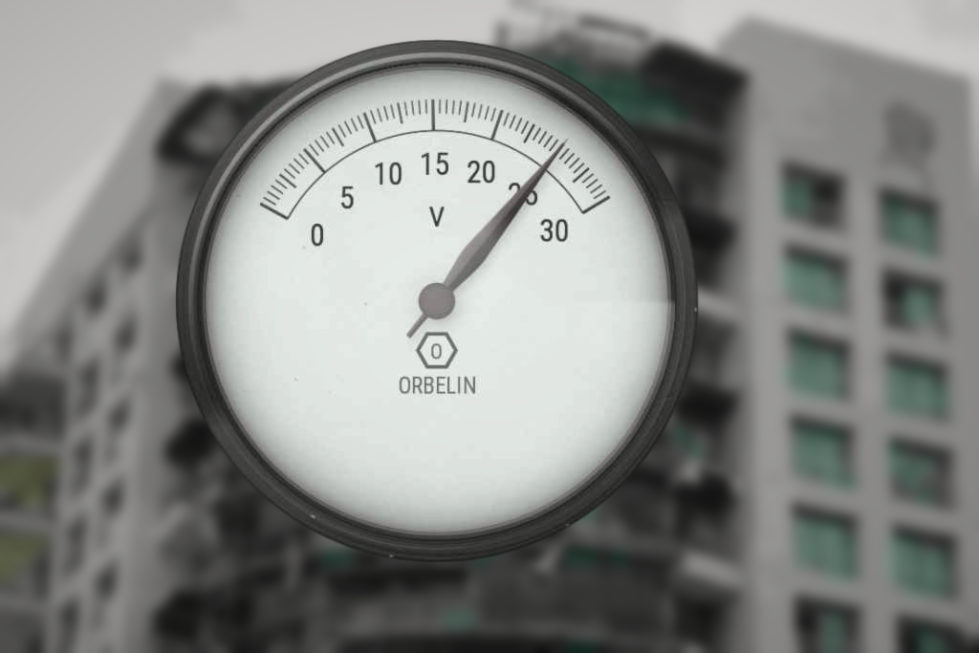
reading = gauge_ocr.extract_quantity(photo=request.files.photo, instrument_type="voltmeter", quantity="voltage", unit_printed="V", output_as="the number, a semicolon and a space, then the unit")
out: 25; V
